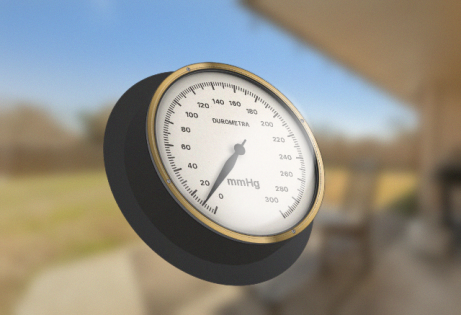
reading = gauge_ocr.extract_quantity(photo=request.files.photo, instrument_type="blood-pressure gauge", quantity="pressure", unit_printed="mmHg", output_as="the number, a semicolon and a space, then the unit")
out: 10; mmHg
